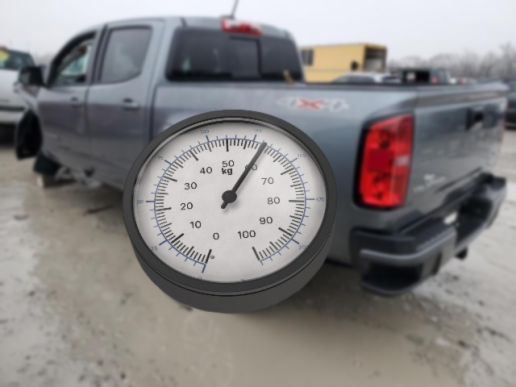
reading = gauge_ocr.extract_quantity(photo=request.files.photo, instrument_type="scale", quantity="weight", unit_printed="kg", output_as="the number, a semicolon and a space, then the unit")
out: 60; kg
